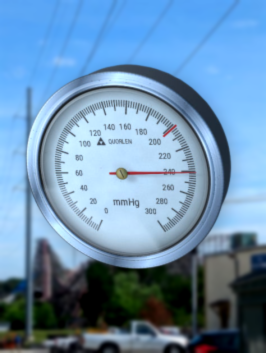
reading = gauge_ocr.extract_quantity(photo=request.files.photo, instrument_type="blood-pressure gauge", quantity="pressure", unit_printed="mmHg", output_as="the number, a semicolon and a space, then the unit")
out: 240; mmHg
